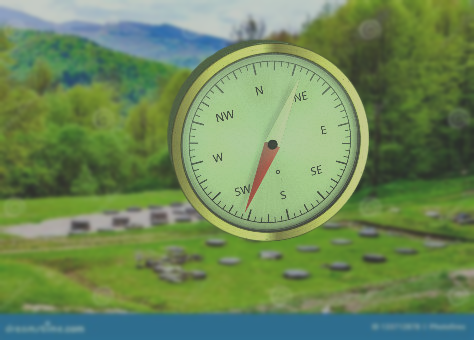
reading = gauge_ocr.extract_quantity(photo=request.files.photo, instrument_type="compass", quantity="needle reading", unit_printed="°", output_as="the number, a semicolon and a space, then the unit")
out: 215; °
